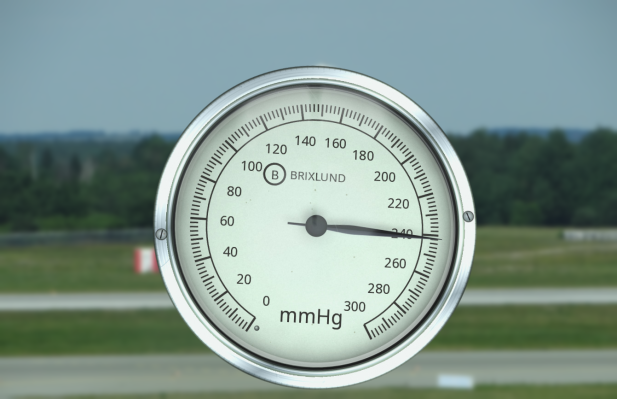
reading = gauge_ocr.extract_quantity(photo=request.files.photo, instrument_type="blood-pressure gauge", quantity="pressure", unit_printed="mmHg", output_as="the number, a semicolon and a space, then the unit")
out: 242; mmHg
